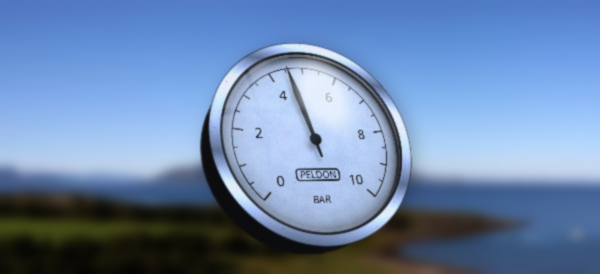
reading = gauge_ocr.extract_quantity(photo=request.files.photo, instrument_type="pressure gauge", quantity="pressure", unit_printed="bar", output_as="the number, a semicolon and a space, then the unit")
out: 4.5; bar
